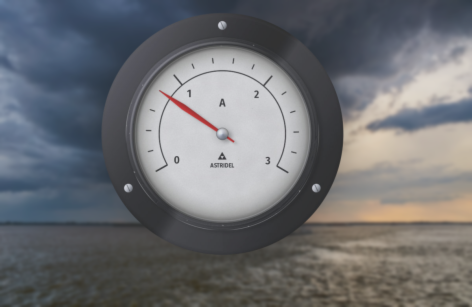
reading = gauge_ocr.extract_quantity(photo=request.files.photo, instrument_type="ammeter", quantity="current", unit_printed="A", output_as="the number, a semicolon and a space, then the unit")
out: 0.8; A
